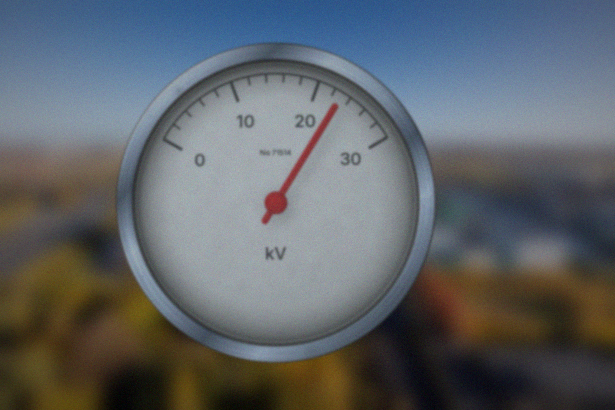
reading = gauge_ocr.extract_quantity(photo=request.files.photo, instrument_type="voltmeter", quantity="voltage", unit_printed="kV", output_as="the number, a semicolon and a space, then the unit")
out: 23; kV
